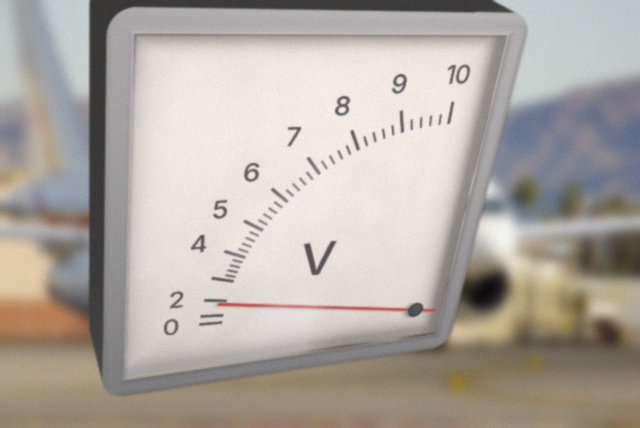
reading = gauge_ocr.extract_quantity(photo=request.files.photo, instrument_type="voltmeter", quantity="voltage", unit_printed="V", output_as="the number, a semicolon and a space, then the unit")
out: 2; V
